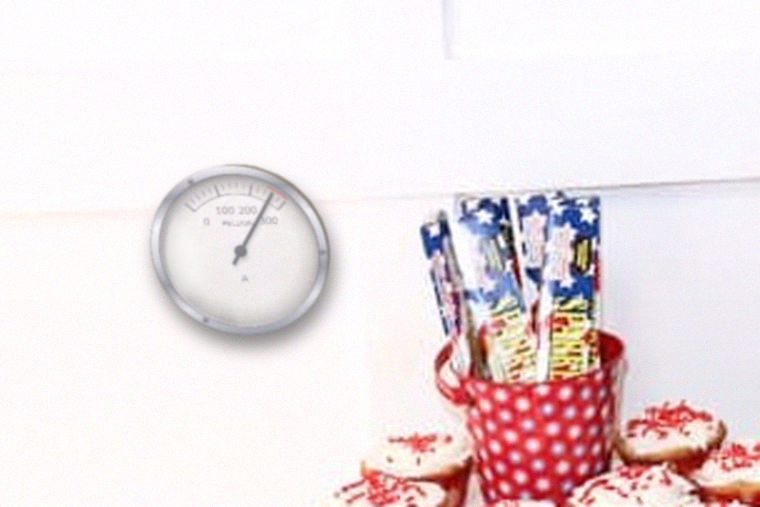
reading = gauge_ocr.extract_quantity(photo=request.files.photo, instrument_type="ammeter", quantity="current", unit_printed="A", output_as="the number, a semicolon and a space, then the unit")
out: 260; A
